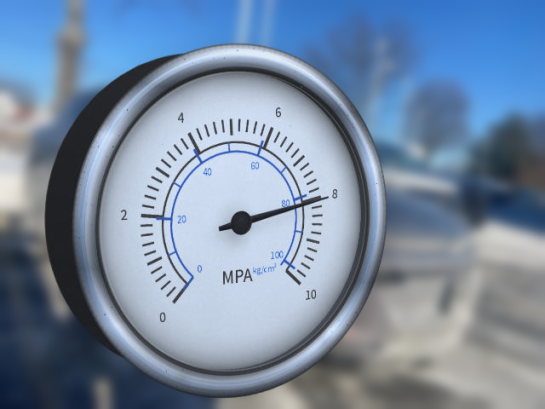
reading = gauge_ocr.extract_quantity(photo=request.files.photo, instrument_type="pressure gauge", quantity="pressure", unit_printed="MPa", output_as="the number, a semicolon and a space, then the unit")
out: 8; MPa
